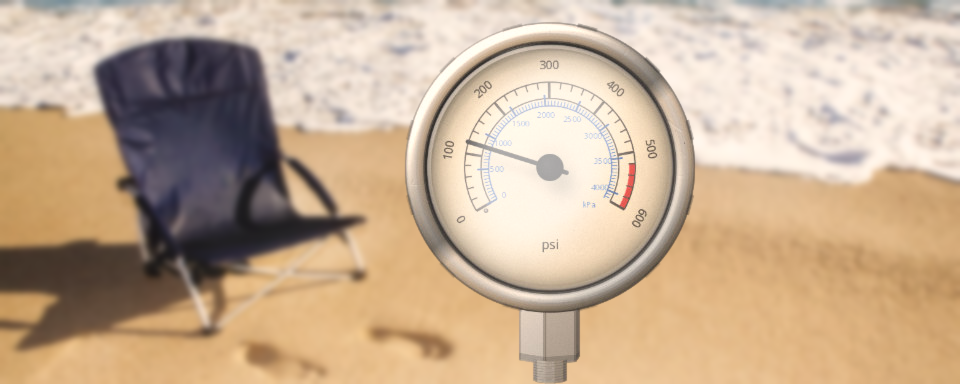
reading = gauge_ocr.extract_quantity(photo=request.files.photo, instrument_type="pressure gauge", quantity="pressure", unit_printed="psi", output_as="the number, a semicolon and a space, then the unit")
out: 120; psi
